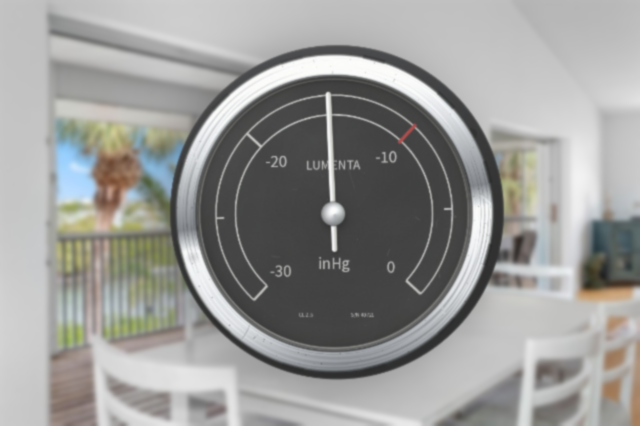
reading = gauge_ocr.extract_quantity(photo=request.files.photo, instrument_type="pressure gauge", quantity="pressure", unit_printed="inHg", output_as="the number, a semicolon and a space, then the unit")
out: -15; inHg
